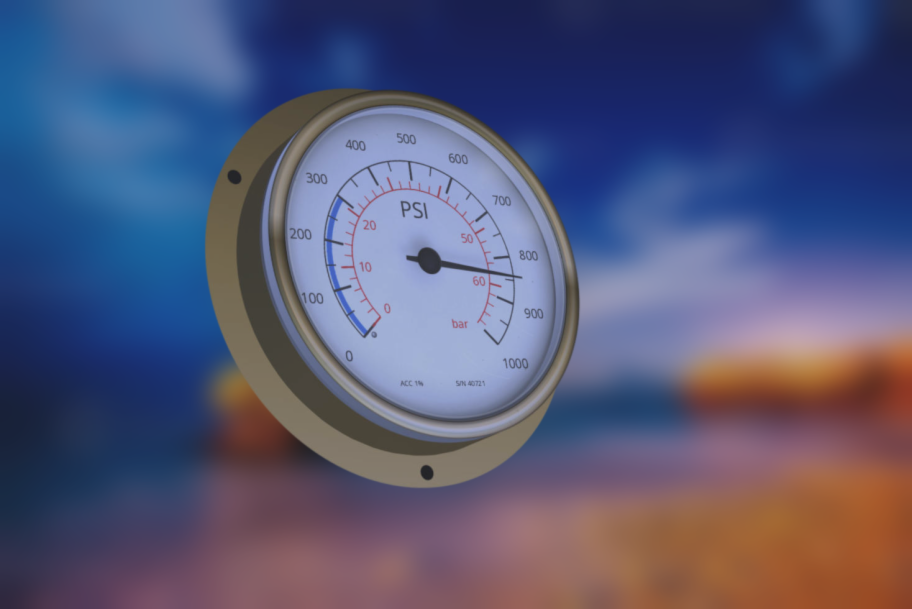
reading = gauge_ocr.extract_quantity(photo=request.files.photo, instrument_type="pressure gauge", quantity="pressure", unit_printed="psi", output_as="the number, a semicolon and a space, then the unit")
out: 850; psi
